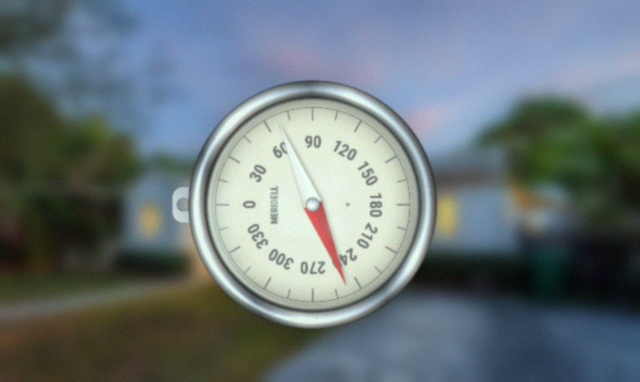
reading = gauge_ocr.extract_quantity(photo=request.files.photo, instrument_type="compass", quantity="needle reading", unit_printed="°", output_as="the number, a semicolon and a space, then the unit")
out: 247.5; °
